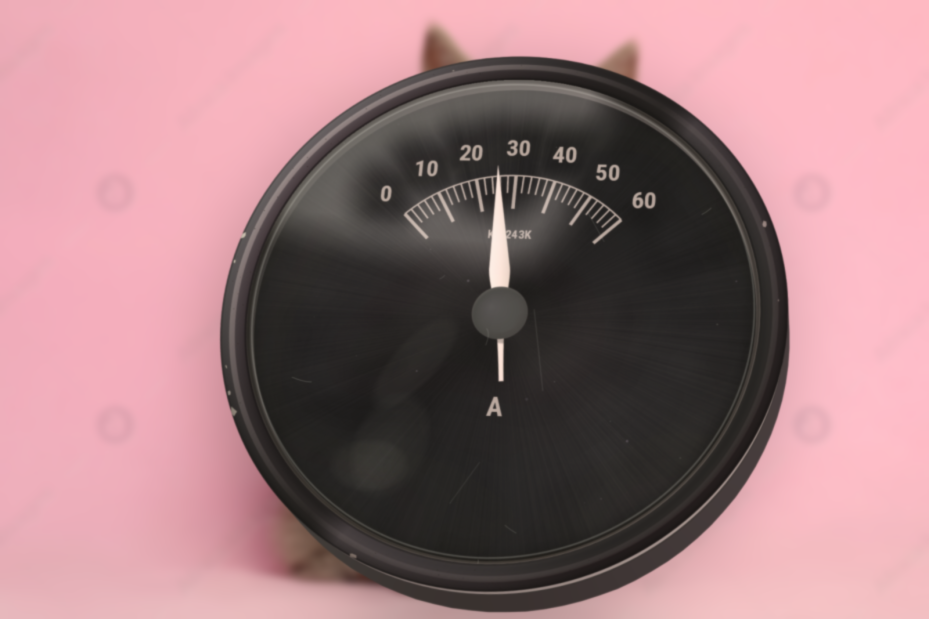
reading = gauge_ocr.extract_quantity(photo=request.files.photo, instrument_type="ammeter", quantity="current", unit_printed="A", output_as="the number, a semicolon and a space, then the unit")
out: 26; A
